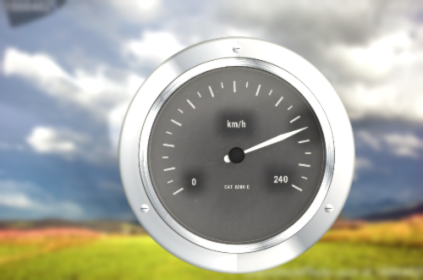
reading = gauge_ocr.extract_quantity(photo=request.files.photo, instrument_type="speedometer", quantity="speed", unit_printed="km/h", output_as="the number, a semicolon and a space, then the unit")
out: 190; km/h
